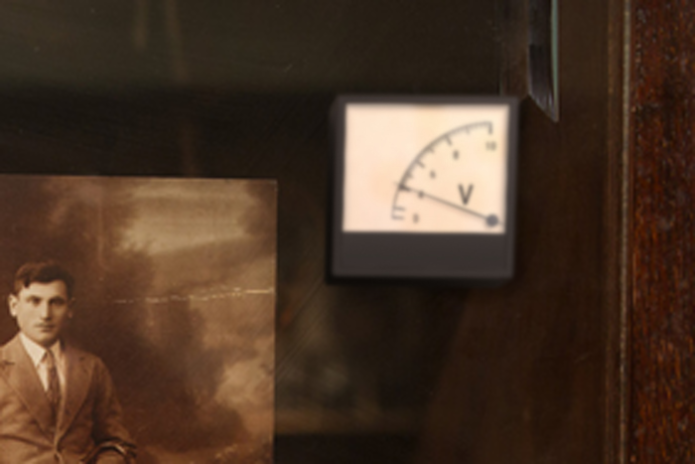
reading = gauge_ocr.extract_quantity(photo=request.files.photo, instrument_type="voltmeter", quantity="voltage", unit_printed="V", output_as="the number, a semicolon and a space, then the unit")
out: 4; V
